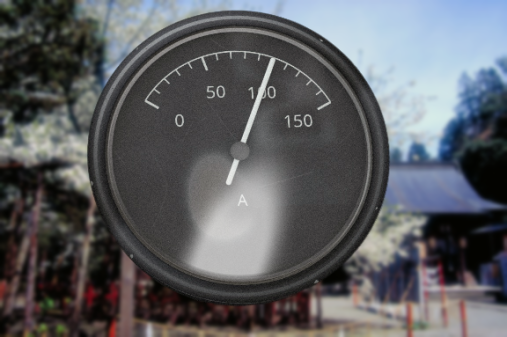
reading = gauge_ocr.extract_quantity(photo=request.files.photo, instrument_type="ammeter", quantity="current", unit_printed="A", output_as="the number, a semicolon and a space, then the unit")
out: 100; A
